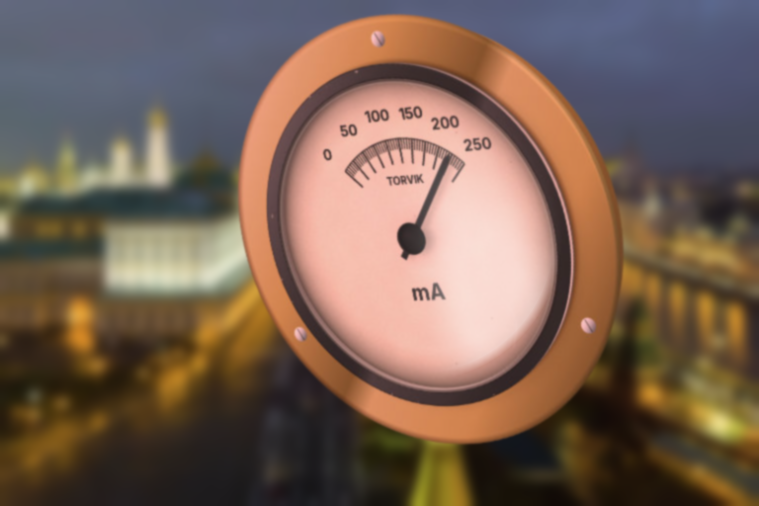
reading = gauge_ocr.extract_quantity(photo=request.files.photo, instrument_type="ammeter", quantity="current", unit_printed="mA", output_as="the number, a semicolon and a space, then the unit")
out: 225; mA
